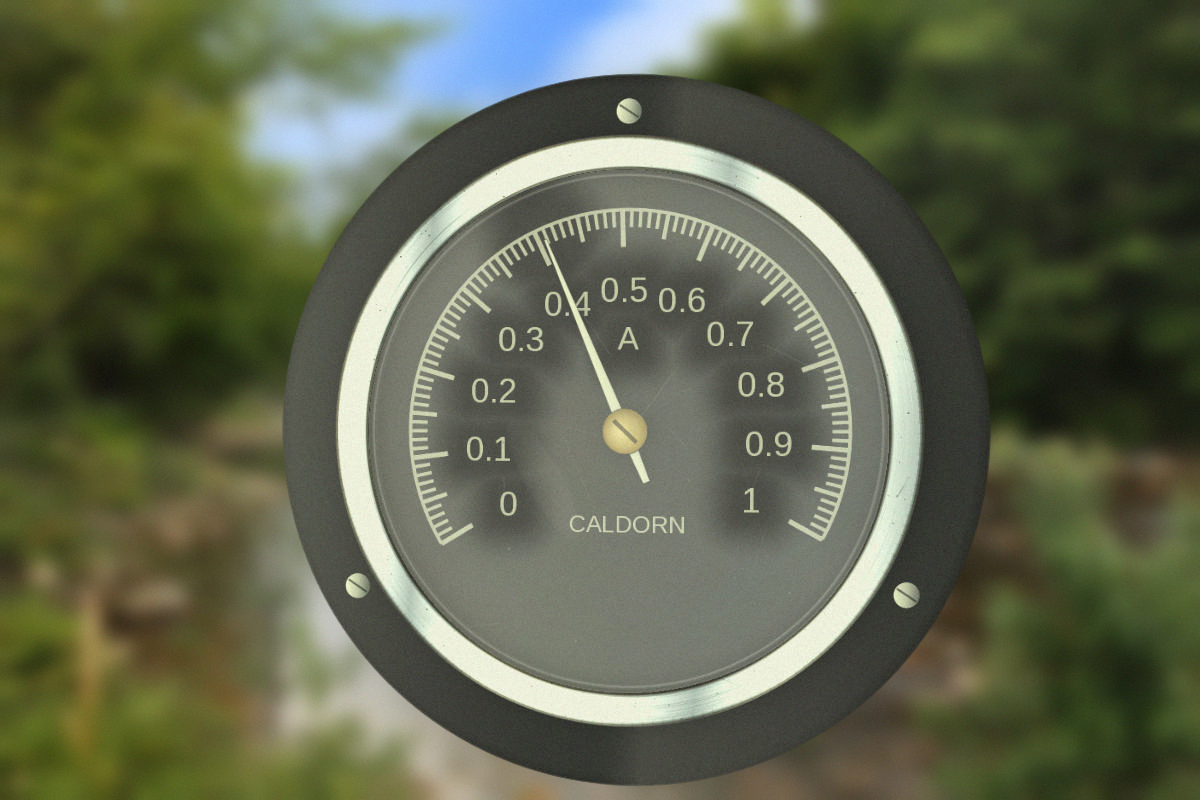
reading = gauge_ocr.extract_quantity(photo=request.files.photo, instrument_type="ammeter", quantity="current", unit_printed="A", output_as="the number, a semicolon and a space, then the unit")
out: 0.41; A
